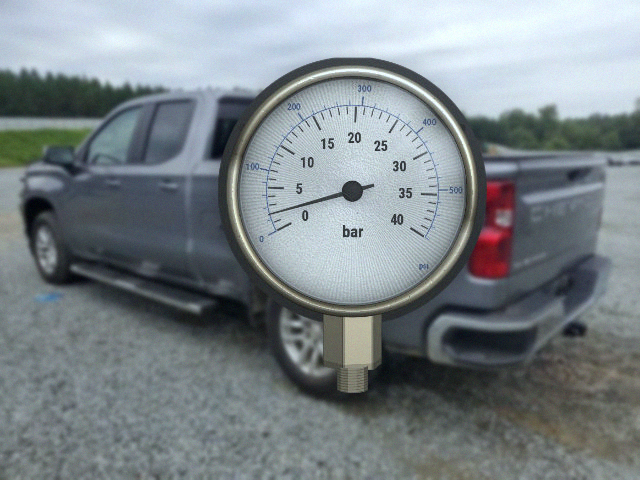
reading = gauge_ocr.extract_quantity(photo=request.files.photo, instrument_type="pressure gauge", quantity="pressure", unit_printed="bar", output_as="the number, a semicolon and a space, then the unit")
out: 2; bar
